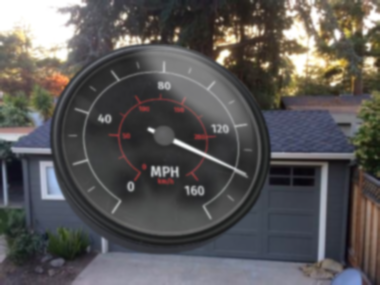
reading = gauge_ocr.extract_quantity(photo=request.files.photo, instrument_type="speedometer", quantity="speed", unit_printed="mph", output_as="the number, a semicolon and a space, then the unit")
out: 140; mph
